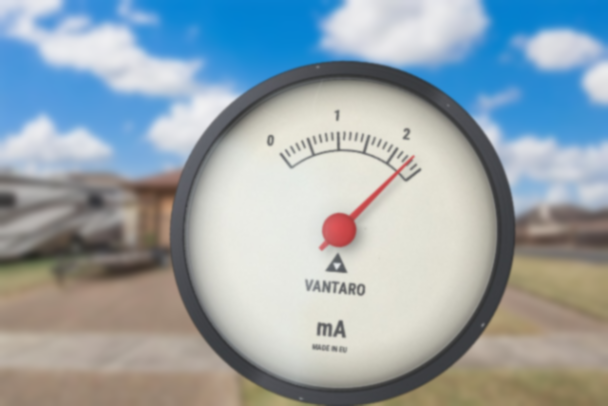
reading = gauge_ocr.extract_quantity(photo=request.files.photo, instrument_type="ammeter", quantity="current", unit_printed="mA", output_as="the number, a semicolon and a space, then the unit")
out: 2.3; mA
